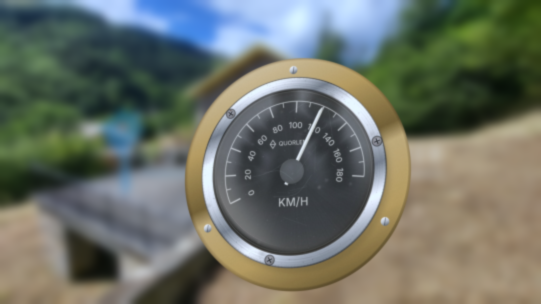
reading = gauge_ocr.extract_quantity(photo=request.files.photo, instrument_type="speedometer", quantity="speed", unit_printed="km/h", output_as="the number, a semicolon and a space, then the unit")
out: 120; km/h
